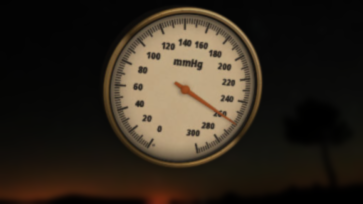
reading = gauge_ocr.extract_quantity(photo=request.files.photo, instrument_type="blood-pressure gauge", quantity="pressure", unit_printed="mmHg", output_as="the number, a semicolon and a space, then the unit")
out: 260; mmHg
